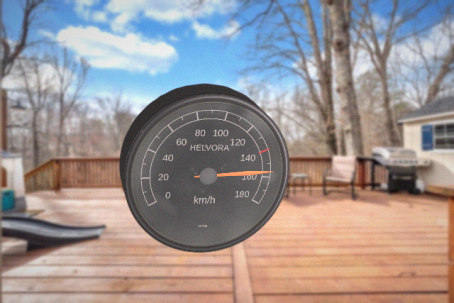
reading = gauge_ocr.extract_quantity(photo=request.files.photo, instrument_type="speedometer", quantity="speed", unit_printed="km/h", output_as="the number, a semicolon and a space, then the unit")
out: 155; km/h
